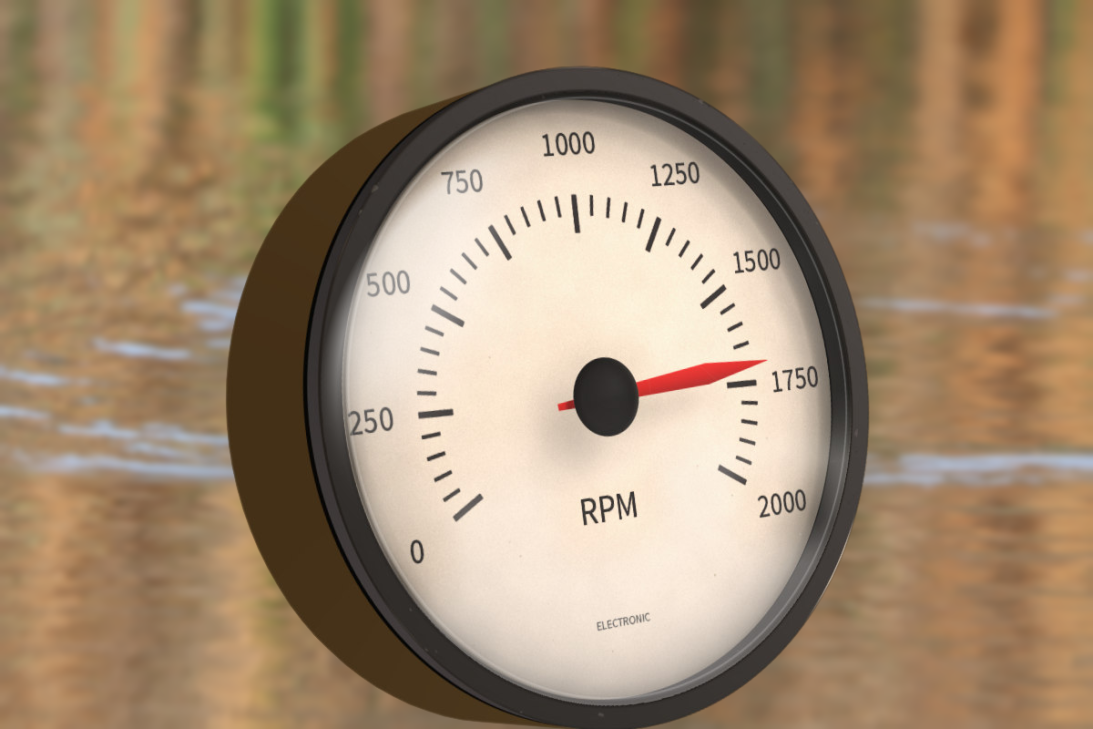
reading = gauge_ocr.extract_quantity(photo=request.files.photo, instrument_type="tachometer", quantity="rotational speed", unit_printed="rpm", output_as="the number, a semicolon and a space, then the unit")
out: 1700; rpm
